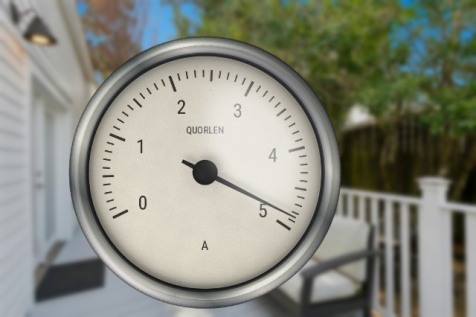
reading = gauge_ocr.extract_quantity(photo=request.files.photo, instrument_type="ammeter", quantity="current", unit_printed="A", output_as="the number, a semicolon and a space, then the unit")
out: 4.85; A
